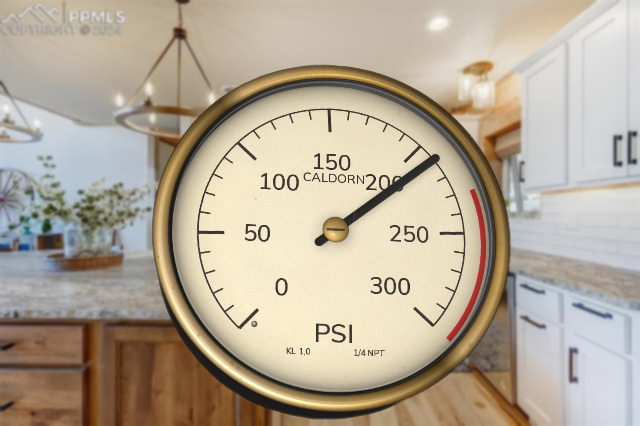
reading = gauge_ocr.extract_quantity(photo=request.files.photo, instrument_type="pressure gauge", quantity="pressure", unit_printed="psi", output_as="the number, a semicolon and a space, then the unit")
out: 210; psi
